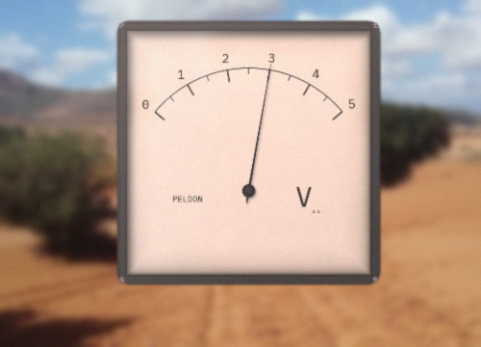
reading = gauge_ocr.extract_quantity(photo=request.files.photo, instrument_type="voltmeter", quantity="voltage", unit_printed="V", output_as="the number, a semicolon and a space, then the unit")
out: 3; V
